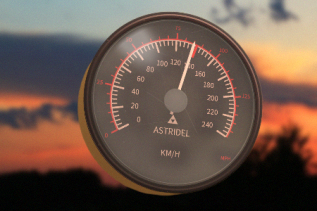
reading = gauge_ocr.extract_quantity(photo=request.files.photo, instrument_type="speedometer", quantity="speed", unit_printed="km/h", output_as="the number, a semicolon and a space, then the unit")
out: 136; km/h
